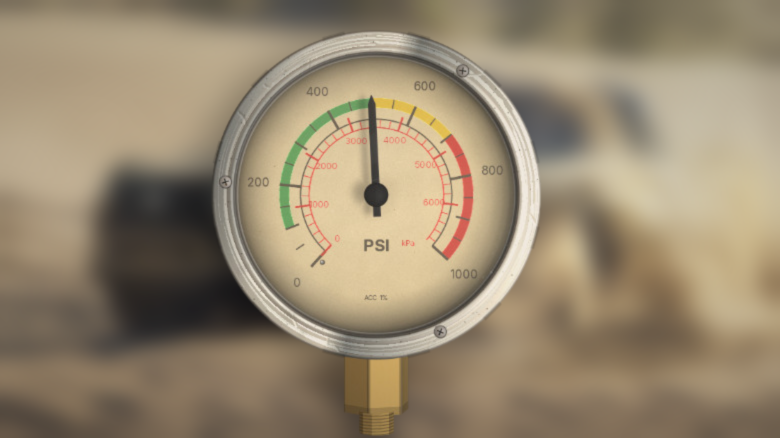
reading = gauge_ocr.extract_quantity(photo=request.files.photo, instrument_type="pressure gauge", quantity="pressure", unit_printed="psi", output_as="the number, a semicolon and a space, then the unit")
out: 500; psi
